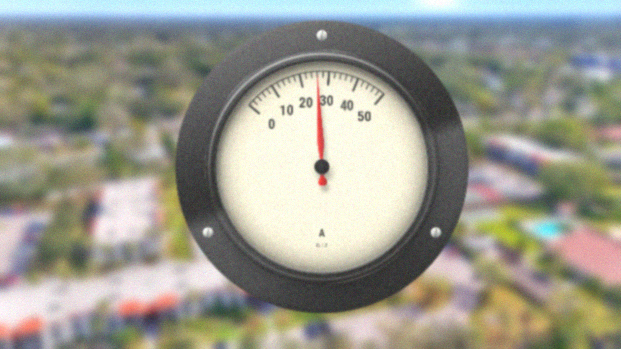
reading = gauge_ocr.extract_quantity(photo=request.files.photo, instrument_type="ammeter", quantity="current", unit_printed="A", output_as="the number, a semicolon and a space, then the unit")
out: 26; A
